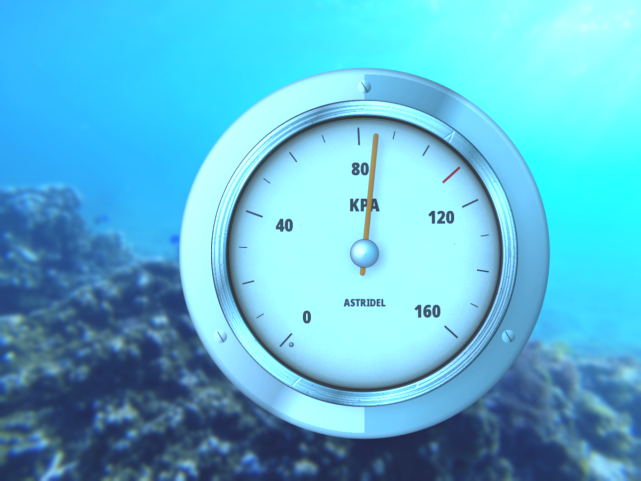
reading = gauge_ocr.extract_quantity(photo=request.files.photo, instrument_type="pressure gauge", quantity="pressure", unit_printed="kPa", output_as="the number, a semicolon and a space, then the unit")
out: 85; kPa
